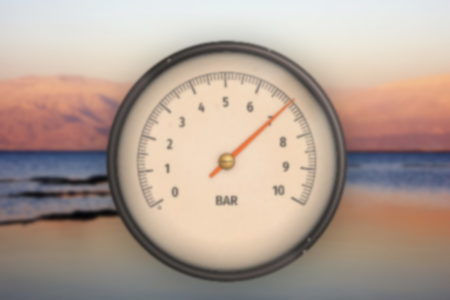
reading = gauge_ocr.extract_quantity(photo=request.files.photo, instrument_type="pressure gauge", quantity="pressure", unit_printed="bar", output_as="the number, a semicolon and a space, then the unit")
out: 7; bar
